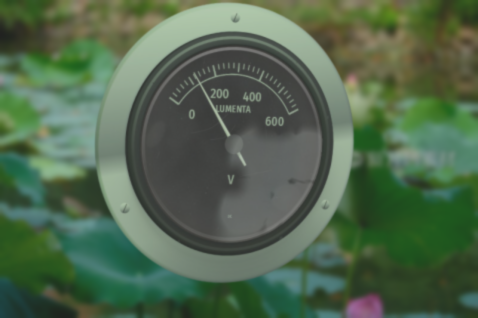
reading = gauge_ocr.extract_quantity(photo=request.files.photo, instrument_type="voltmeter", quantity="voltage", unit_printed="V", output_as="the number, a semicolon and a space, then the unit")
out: 120; V
